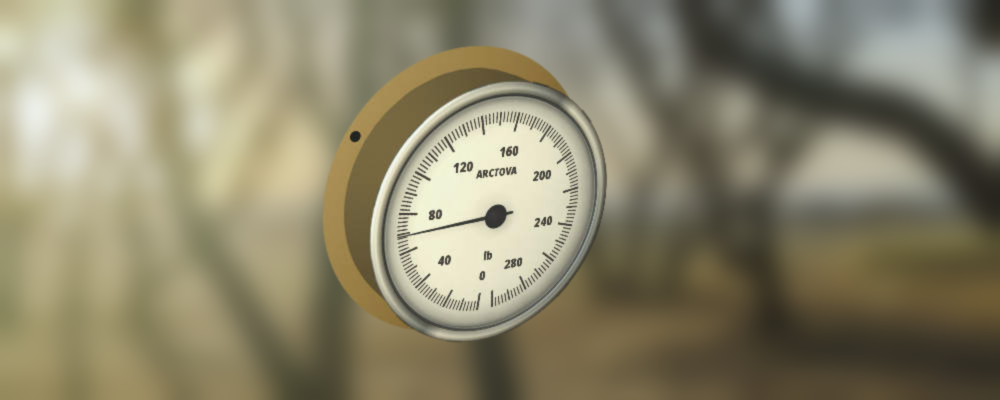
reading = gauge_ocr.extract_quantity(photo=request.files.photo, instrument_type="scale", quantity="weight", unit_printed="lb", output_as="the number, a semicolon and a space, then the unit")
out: 70; lb
